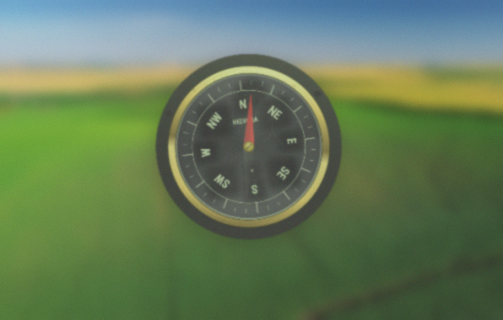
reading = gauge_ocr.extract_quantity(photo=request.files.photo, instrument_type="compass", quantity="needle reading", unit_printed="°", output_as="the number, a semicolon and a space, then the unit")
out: 10; °
